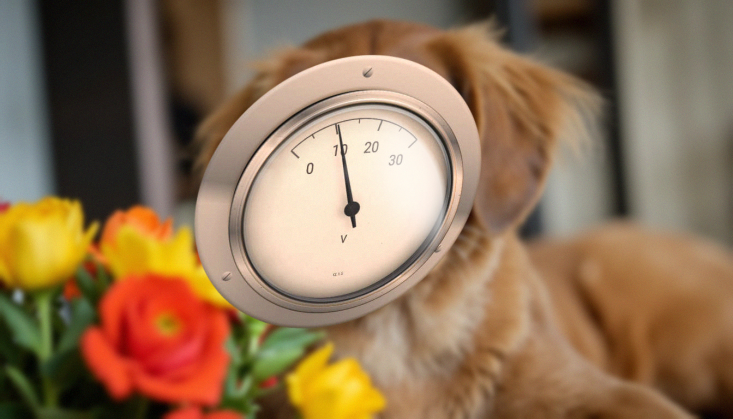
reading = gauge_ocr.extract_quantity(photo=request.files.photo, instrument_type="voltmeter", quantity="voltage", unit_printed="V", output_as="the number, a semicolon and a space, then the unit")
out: 10; V
